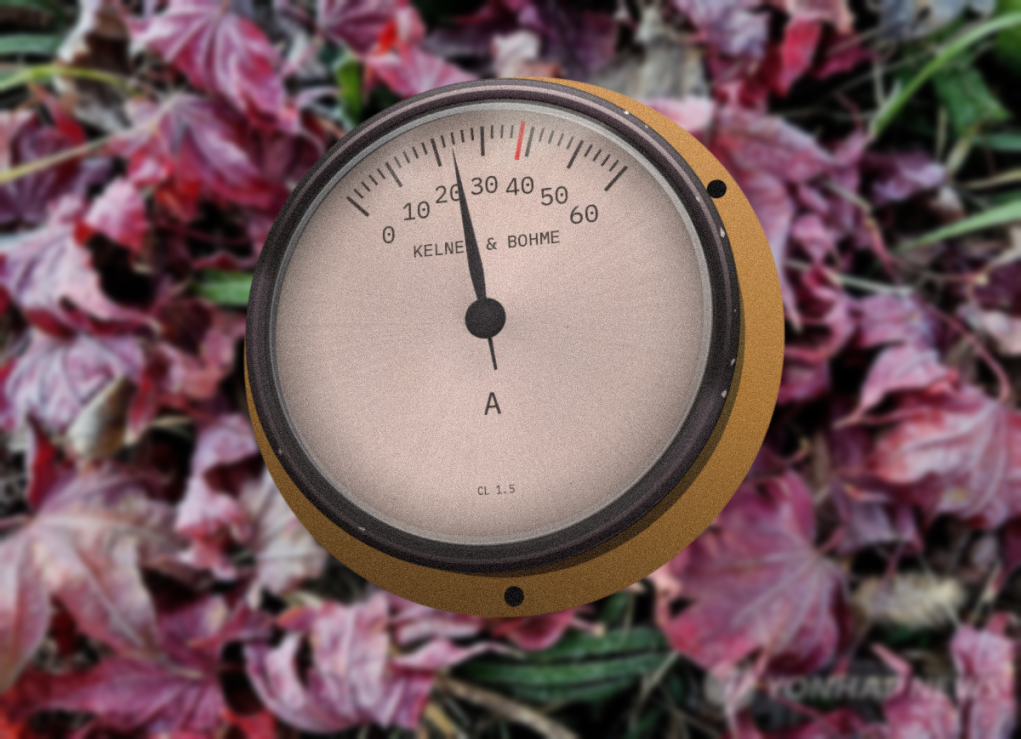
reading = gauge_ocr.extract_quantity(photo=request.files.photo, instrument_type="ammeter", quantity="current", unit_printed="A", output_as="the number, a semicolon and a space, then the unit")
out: 24; A
